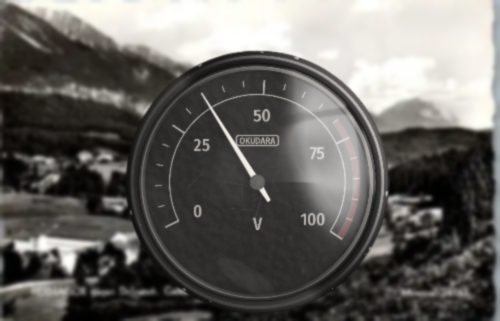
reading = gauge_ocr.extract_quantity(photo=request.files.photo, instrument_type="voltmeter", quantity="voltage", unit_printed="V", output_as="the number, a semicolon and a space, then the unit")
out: 35; V
